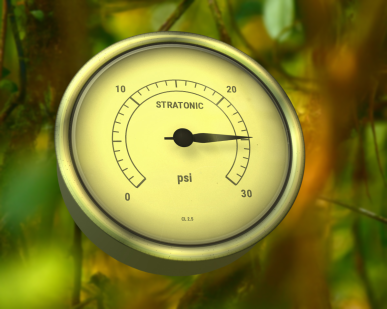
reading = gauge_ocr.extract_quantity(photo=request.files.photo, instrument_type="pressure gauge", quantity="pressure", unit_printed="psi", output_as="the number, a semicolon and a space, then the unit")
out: 25; psi
